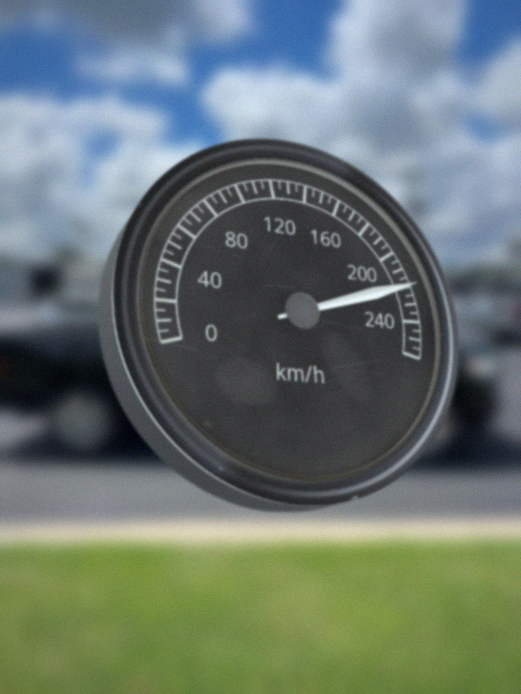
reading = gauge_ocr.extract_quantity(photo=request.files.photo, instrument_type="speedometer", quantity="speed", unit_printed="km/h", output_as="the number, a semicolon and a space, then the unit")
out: 220; km/h
